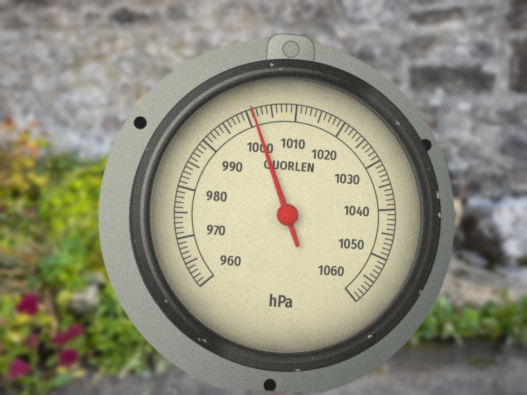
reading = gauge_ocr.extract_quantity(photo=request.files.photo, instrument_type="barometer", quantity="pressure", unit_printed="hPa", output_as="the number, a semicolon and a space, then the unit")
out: 1001; hPa
